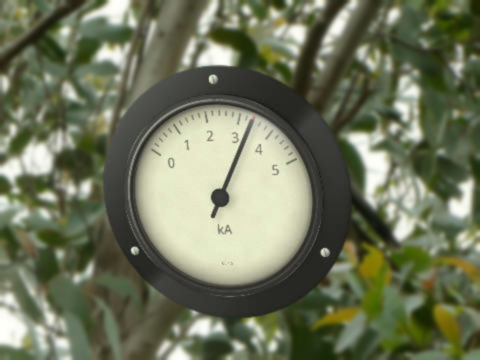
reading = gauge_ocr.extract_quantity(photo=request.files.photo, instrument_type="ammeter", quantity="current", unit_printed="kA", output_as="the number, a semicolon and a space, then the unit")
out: 3.4; kA
